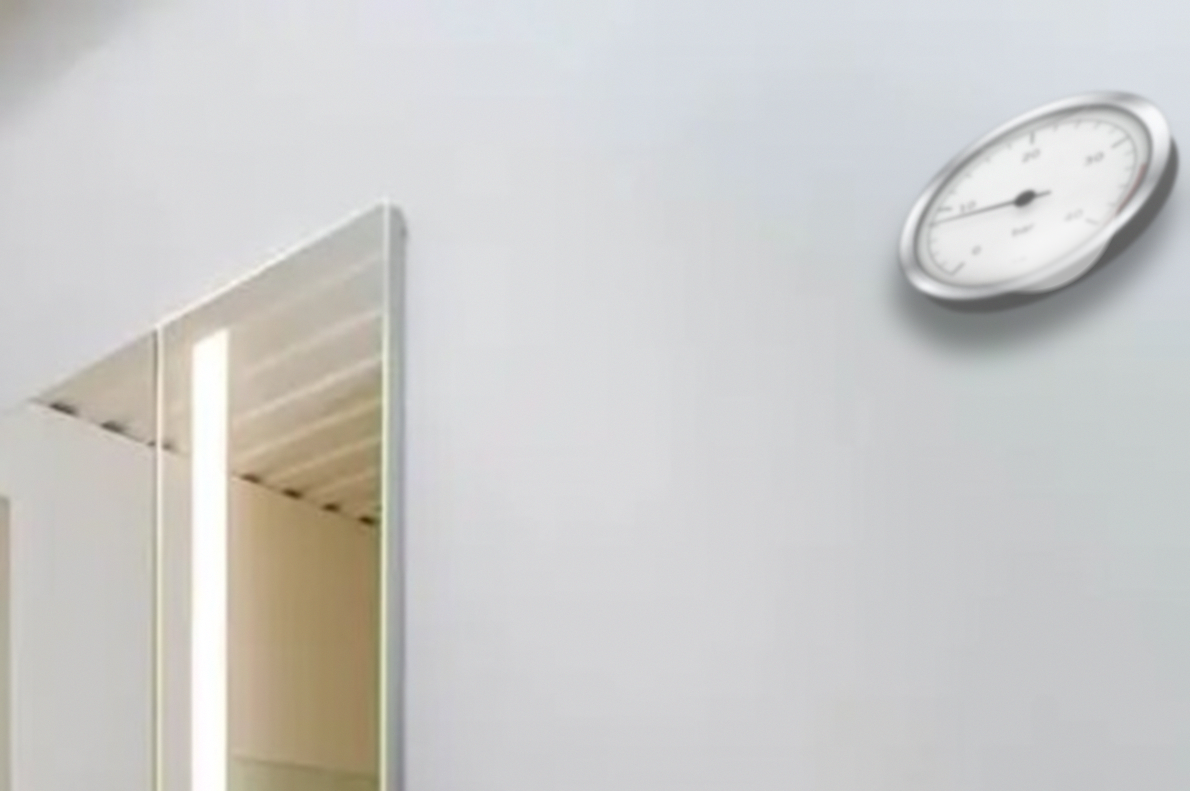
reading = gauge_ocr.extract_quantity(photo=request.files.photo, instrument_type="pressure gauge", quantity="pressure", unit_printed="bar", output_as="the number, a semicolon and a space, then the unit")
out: 8; bar
